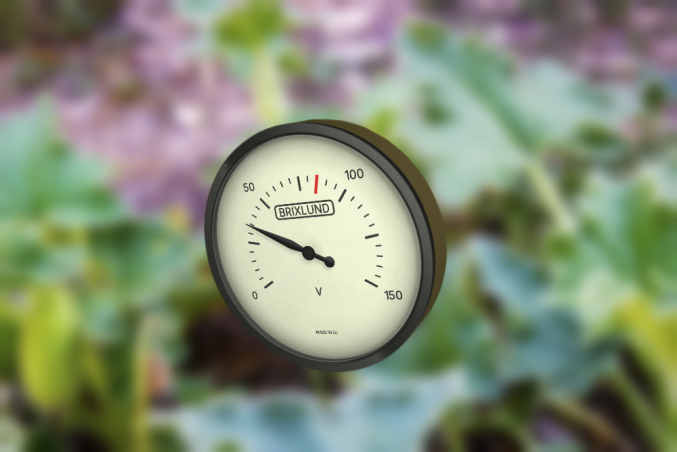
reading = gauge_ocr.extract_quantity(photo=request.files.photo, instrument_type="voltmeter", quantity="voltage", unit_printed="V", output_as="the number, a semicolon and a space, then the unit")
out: 35; V
